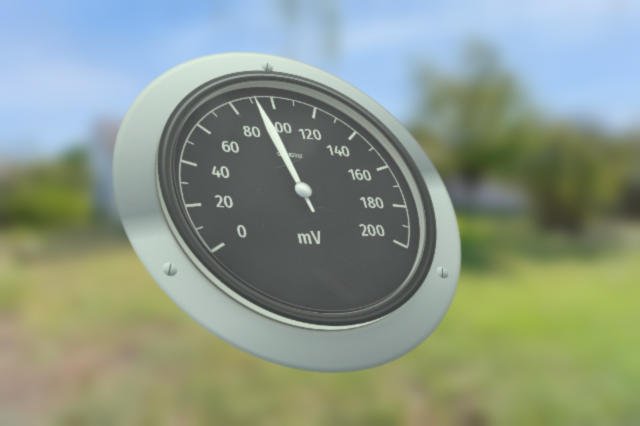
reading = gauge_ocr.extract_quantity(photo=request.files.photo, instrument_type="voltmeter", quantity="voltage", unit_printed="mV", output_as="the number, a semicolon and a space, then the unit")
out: 90; mV
